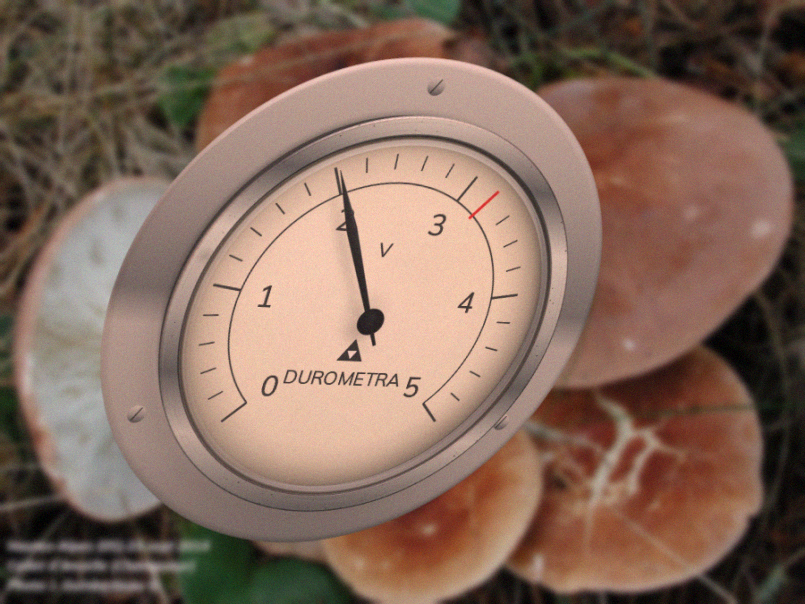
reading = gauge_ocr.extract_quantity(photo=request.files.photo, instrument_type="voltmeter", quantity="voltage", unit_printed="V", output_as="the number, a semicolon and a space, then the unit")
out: 2; V
